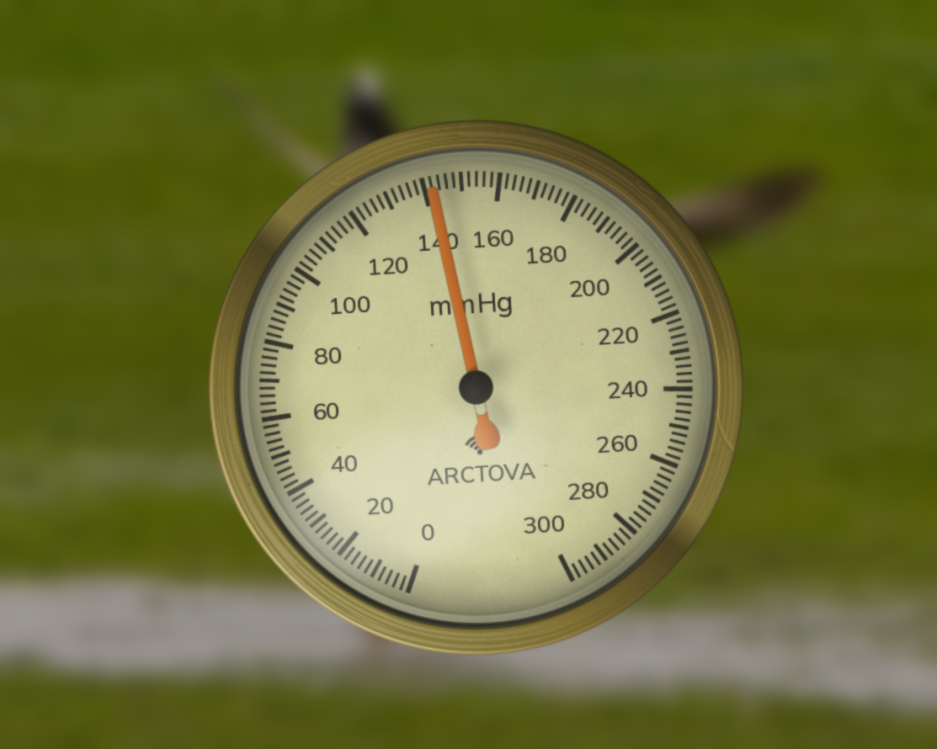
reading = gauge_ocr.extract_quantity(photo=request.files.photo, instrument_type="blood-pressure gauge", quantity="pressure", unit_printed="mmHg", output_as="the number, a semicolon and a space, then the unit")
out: 142; mmHg
